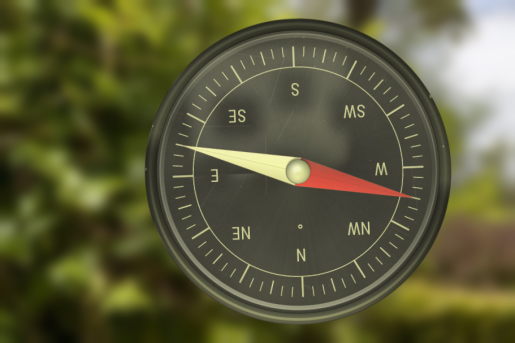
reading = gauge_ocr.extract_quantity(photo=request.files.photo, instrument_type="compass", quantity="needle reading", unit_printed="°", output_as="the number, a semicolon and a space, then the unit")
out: 285; °
